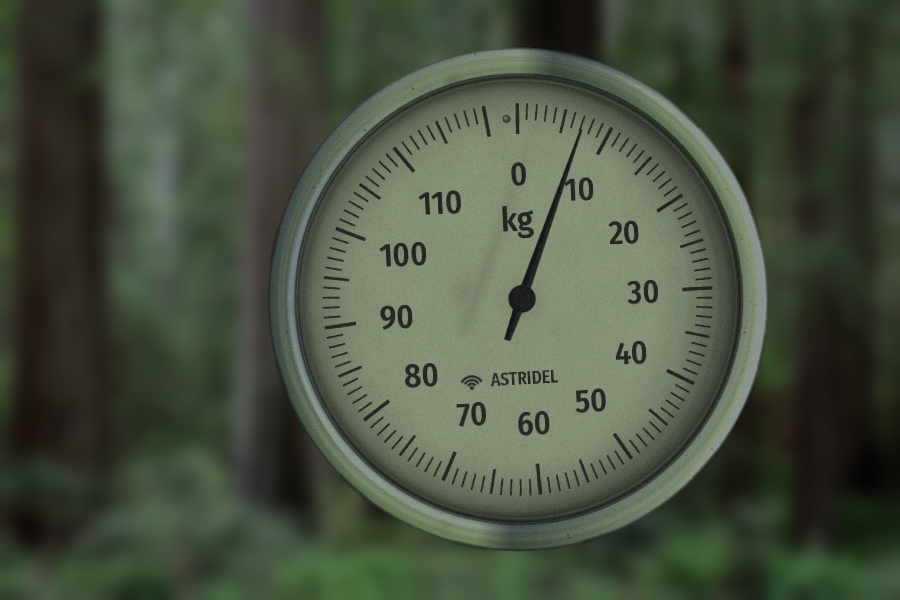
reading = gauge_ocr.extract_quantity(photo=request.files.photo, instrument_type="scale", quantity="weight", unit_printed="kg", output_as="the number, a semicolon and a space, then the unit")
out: 7; kg
